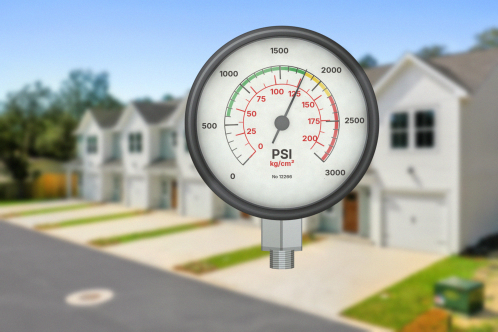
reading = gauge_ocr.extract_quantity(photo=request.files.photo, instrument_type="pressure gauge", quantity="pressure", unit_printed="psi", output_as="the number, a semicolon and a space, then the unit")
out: 1800; psi
